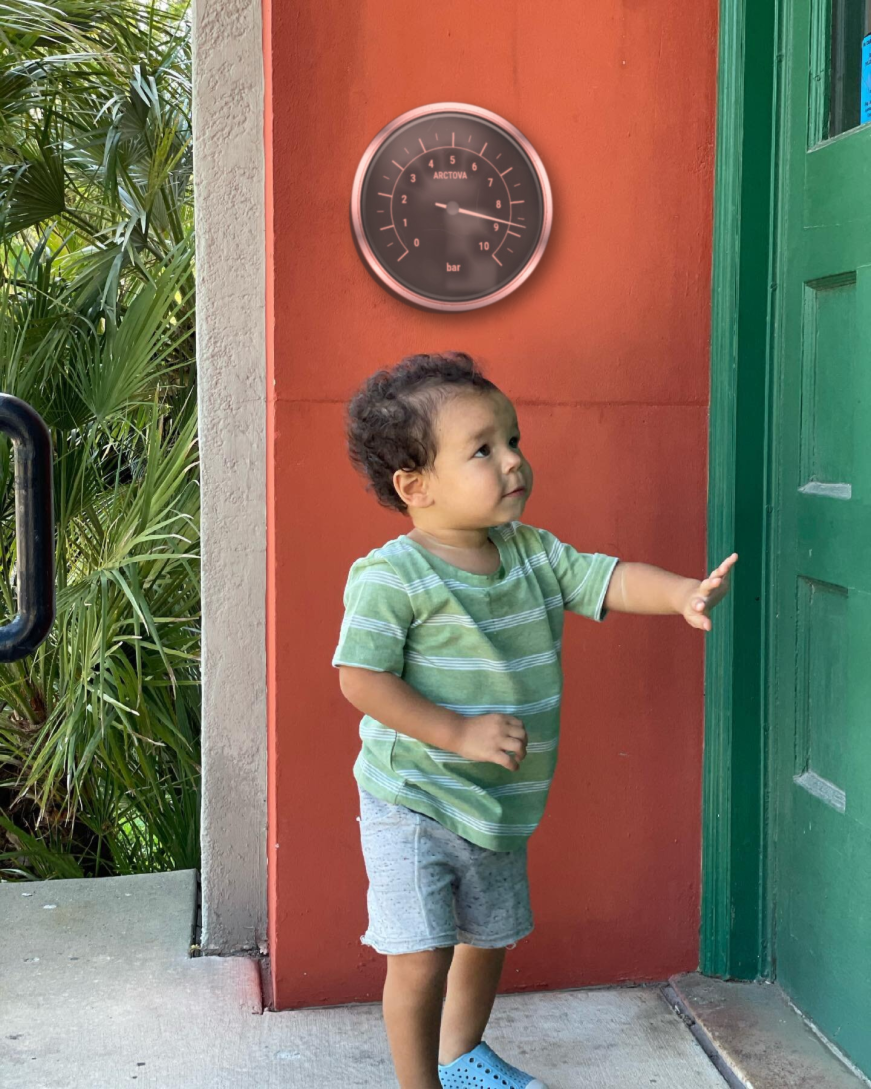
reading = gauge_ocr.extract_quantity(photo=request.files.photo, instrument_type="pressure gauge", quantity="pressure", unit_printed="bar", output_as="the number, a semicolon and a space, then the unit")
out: 8.75; bar
